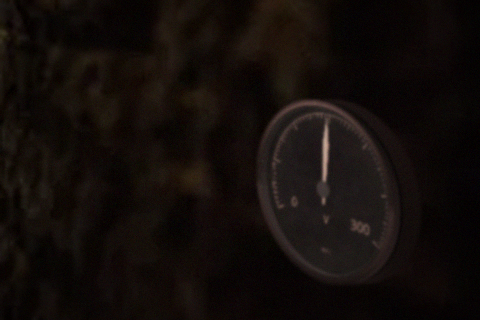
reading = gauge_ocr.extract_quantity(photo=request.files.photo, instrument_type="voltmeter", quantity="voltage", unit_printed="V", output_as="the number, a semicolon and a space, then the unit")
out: 150; V
